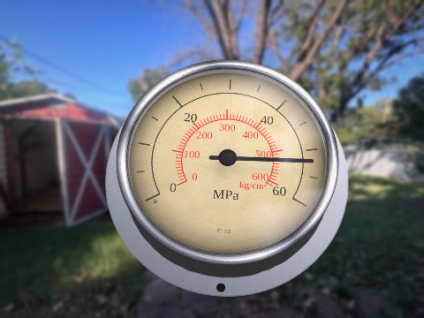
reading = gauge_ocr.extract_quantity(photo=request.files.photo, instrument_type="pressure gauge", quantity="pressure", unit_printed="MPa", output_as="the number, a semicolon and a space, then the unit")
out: 52.5; MPa
